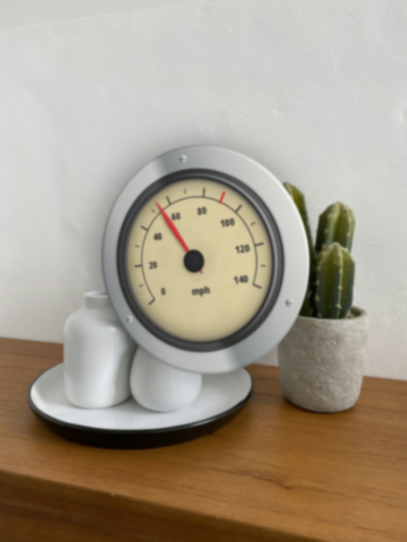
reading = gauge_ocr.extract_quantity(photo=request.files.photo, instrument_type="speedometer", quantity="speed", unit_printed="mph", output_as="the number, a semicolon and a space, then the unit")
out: 55; mph
